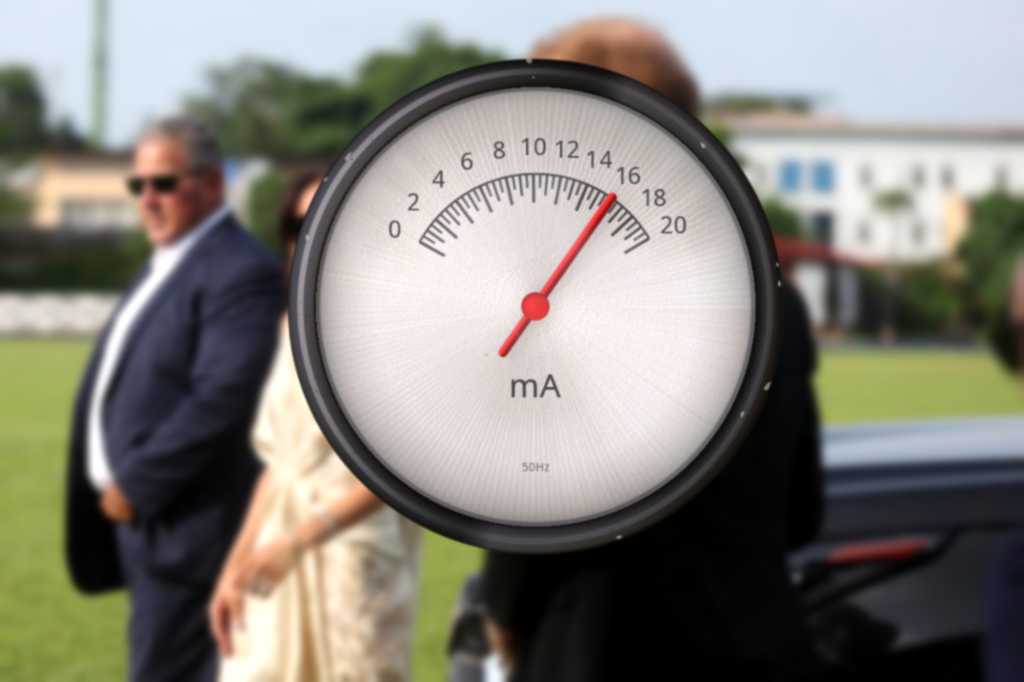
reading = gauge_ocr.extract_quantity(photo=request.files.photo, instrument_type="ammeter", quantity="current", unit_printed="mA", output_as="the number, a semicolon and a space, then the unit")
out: 16; mA
